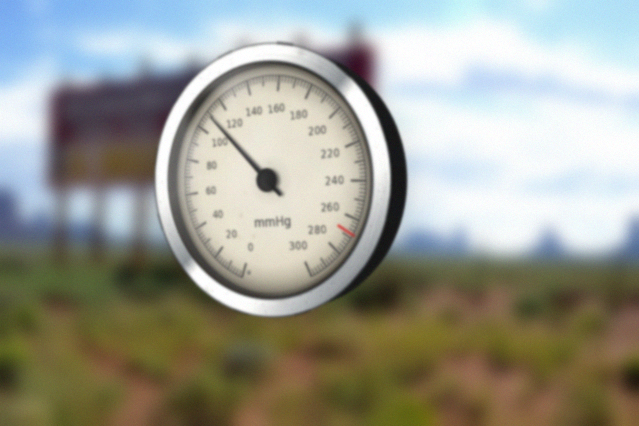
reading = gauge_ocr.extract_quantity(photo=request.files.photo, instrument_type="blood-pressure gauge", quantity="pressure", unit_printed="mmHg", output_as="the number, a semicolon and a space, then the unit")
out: 110; mmHg
